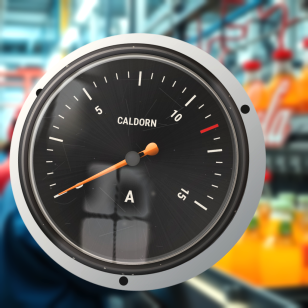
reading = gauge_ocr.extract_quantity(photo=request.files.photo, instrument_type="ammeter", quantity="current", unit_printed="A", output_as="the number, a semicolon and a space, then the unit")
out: 0; A
